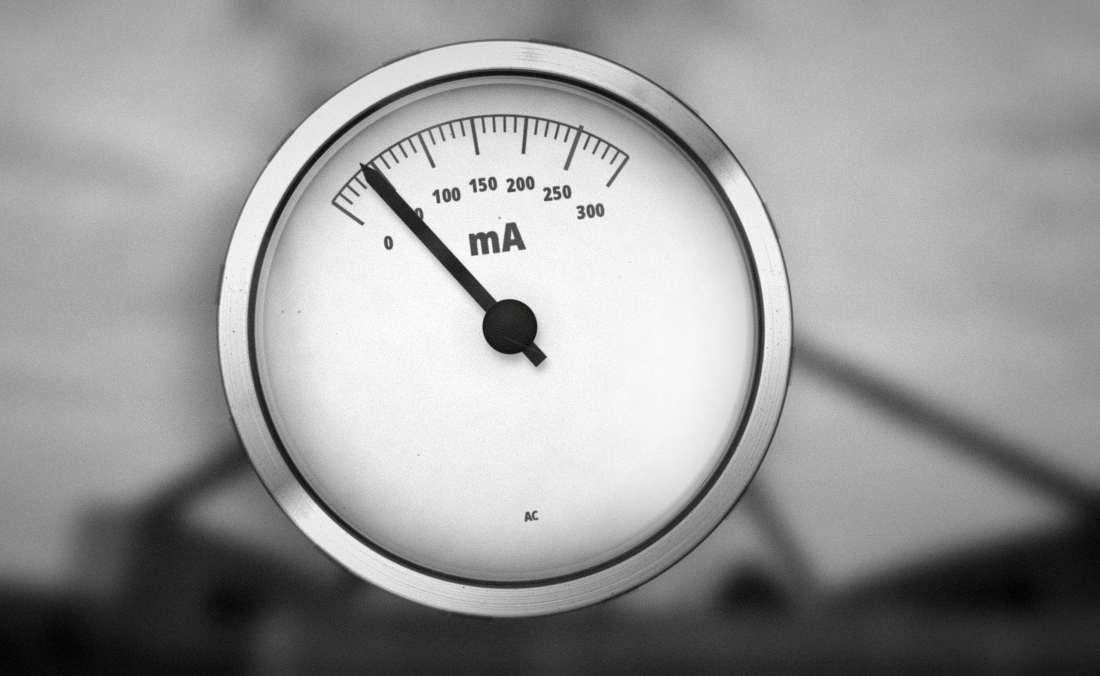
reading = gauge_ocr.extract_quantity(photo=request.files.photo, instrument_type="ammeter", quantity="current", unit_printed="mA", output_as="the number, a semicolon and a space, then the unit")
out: 40; mA
